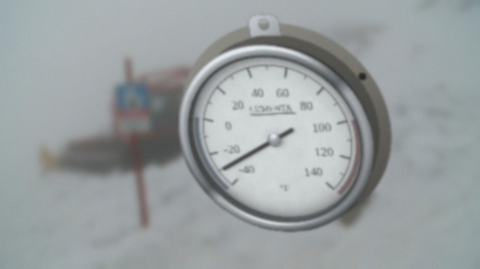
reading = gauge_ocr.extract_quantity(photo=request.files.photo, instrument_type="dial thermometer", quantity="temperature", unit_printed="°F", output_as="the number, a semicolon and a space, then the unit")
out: -30; °F
